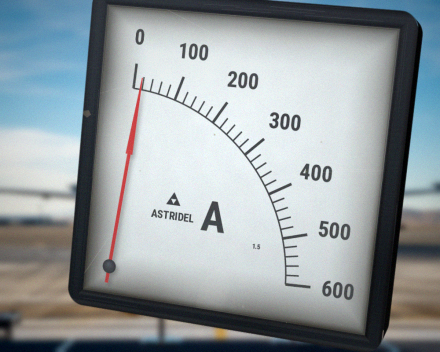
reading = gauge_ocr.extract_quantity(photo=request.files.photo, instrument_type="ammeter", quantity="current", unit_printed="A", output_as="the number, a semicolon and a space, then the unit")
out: 20; A
